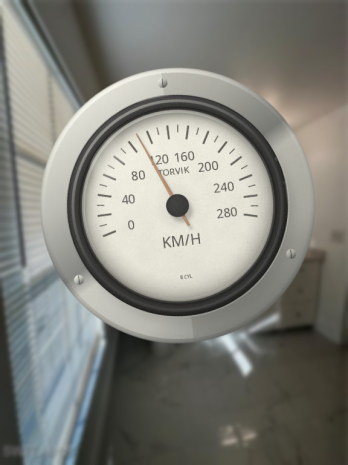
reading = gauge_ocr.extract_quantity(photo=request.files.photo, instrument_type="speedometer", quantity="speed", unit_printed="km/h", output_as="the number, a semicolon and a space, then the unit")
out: 110; km/h
